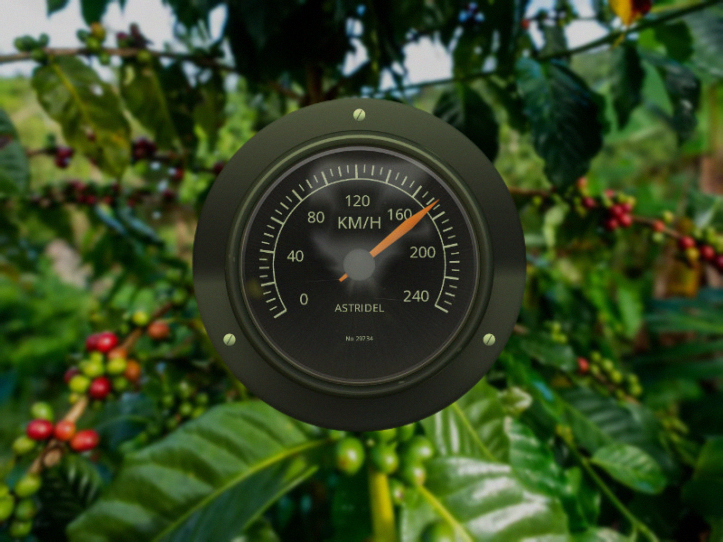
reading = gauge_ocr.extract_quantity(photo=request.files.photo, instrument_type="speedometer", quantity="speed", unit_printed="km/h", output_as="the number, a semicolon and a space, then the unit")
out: 172.5; km/h
